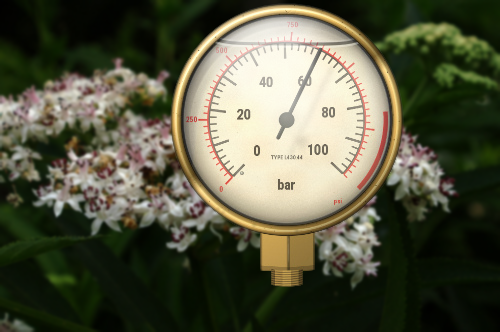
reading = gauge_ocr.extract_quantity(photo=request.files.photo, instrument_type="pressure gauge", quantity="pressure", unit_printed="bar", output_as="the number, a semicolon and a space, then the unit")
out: 60; bar
